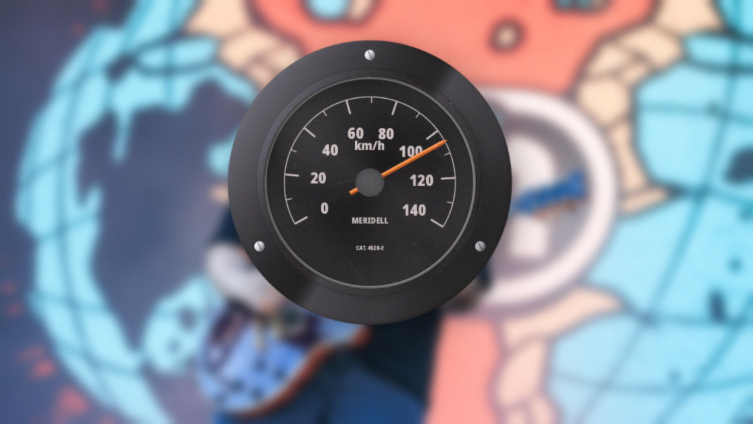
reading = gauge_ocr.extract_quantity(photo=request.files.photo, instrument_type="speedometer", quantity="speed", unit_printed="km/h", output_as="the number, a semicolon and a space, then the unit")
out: 105; km/h
